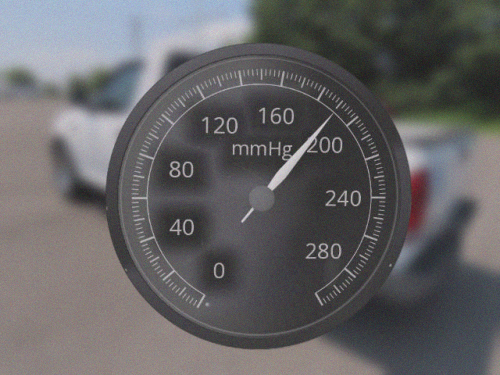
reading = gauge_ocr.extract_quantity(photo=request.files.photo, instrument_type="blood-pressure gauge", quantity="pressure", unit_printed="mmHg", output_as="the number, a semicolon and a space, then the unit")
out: 190; mmHg
